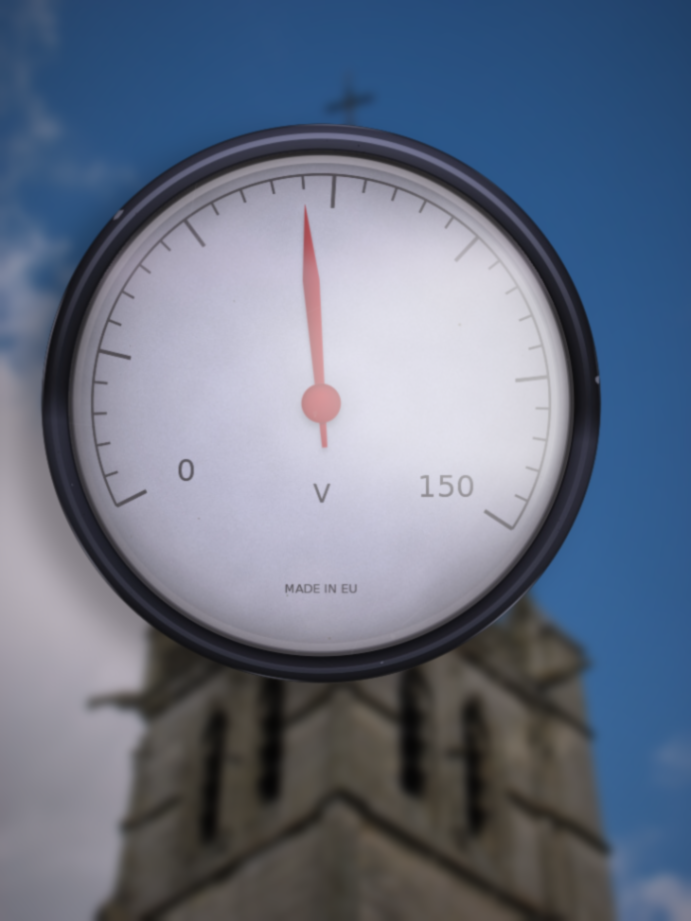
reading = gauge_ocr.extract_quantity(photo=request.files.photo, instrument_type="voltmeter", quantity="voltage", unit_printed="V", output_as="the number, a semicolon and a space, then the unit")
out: 70; V
